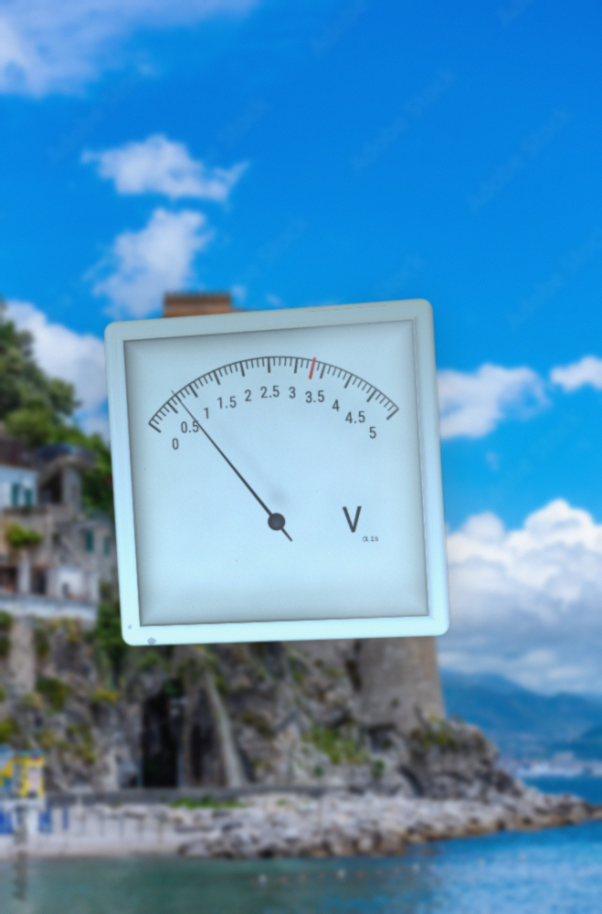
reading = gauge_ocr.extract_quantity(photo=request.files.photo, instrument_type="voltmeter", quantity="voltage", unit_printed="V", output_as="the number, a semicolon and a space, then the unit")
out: 0.7; V
